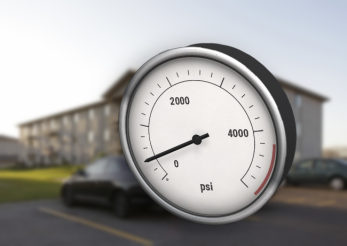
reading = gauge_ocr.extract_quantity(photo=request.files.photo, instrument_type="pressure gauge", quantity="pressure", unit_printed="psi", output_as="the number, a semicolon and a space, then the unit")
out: 400; psi
